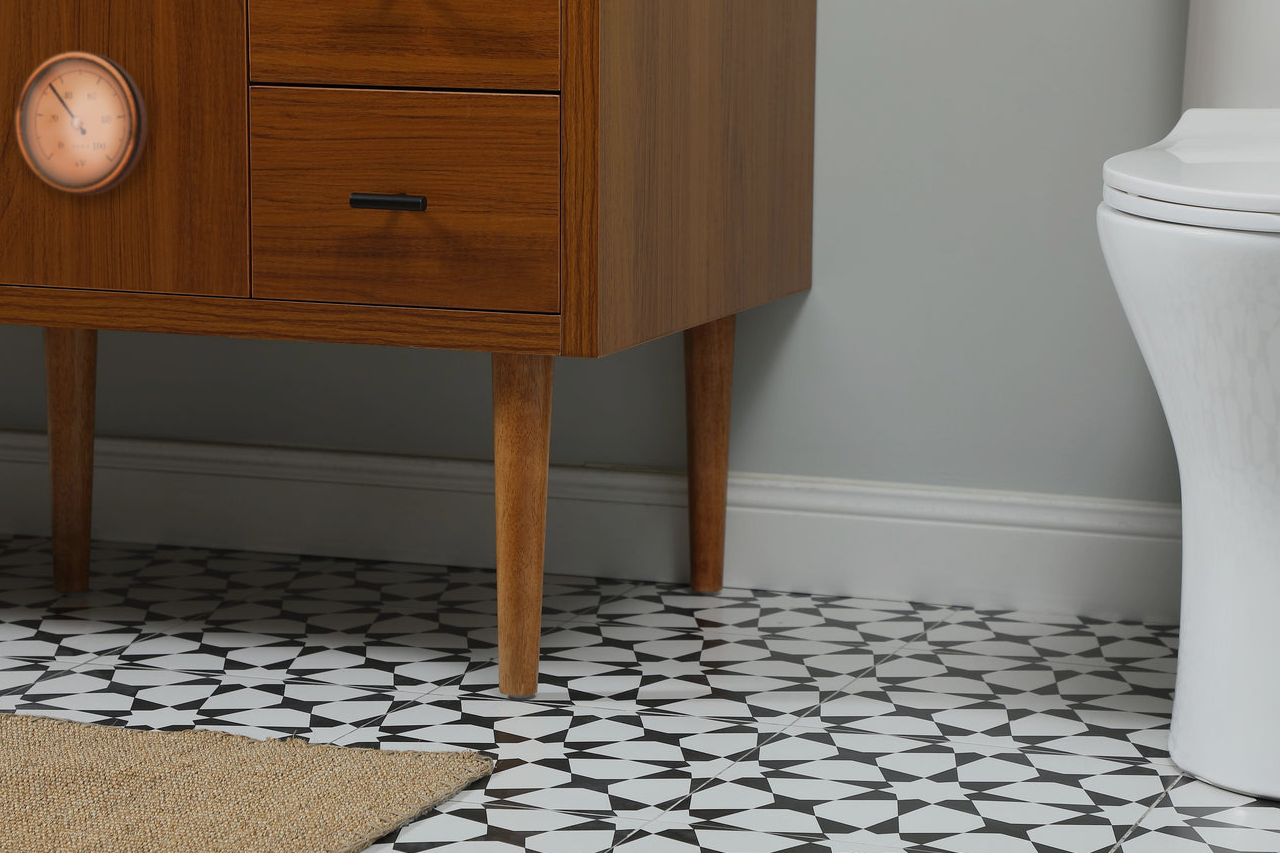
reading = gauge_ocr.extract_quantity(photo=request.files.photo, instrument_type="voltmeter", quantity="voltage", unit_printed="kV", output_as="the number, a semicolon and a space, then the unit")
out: 35; kV
